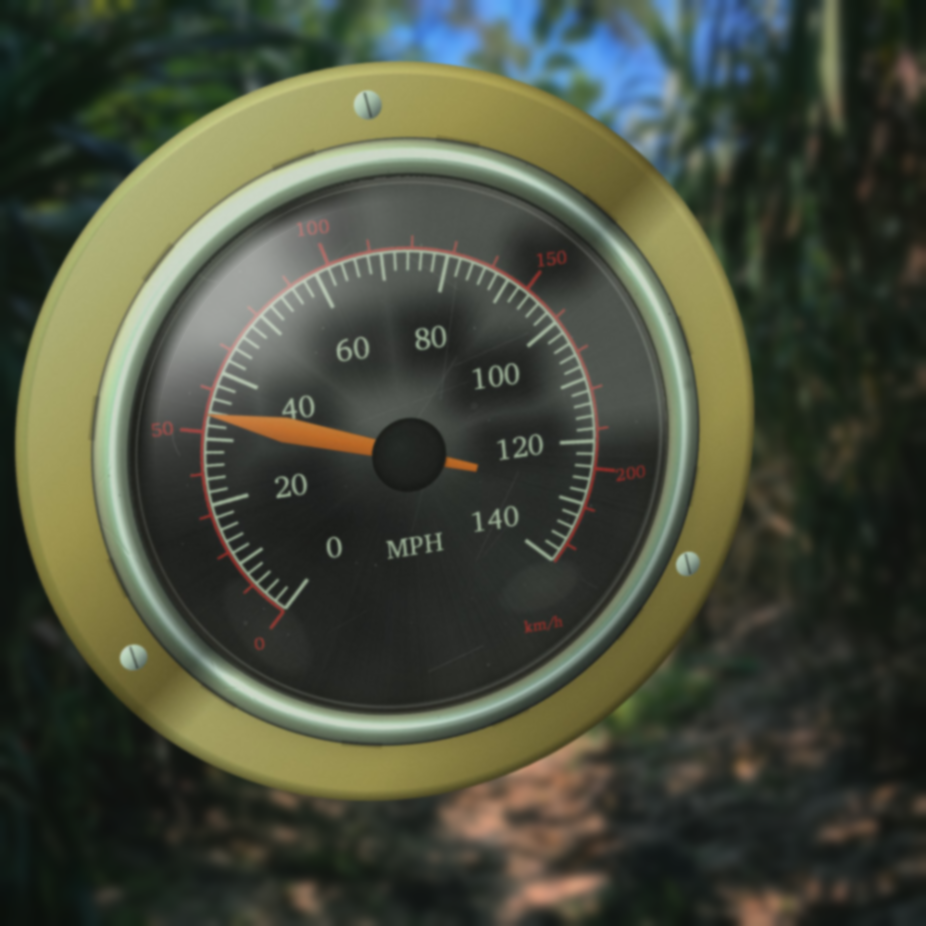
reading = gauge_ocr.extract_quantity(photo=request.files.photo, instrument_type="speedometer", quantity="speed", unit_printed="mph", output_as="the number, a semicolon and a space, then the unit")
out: 34; mph
